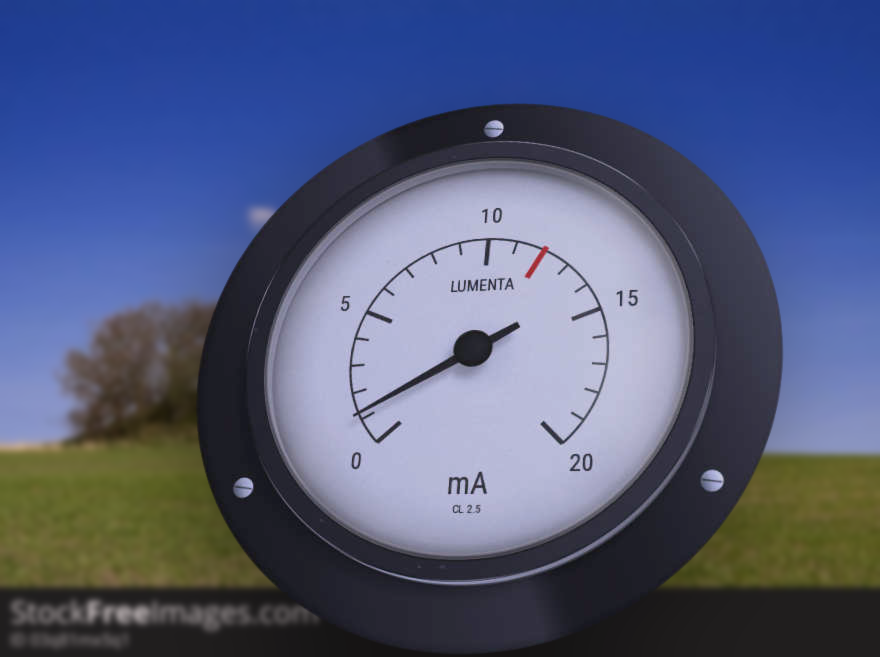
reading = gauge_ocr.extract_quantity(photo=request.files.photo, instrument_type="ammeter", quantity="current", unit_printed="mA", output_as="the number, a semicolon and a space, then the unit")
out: 1; mA
